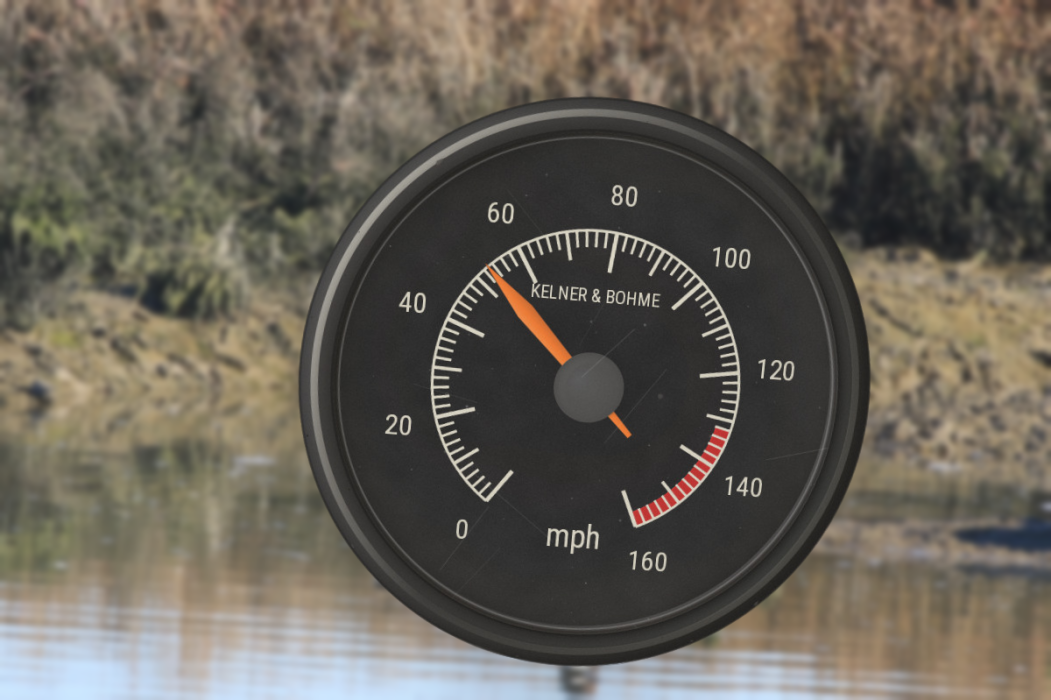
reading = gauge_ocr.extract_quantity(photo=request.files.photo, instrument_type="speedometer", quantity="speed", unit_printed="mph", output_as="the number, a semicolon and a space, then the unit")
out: 53; mph
